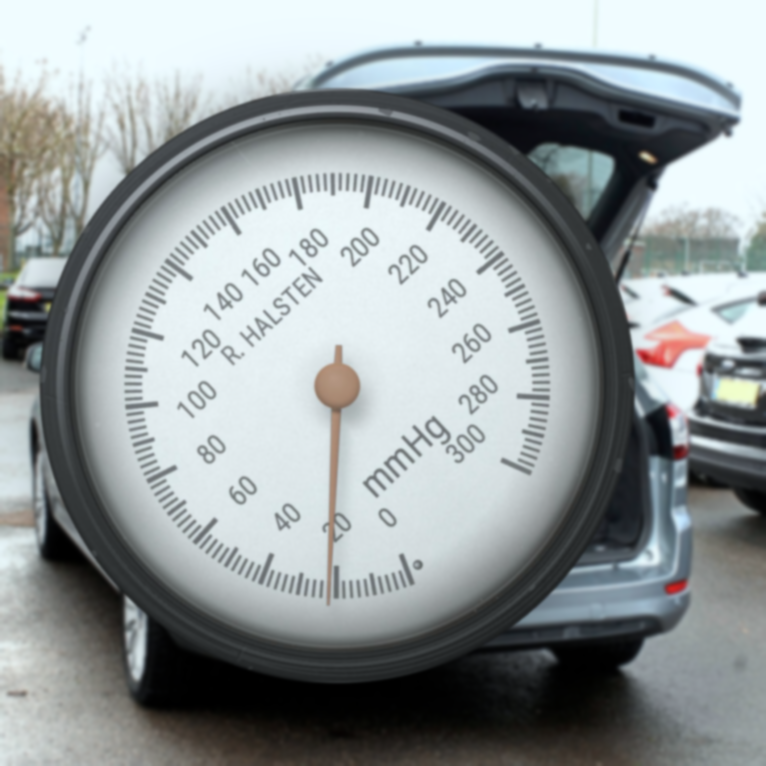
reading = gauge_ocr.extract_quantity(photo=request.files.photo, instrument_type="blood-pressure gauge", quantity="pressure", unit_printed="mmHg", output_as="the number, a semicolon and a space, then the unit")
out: 22; mmHg
